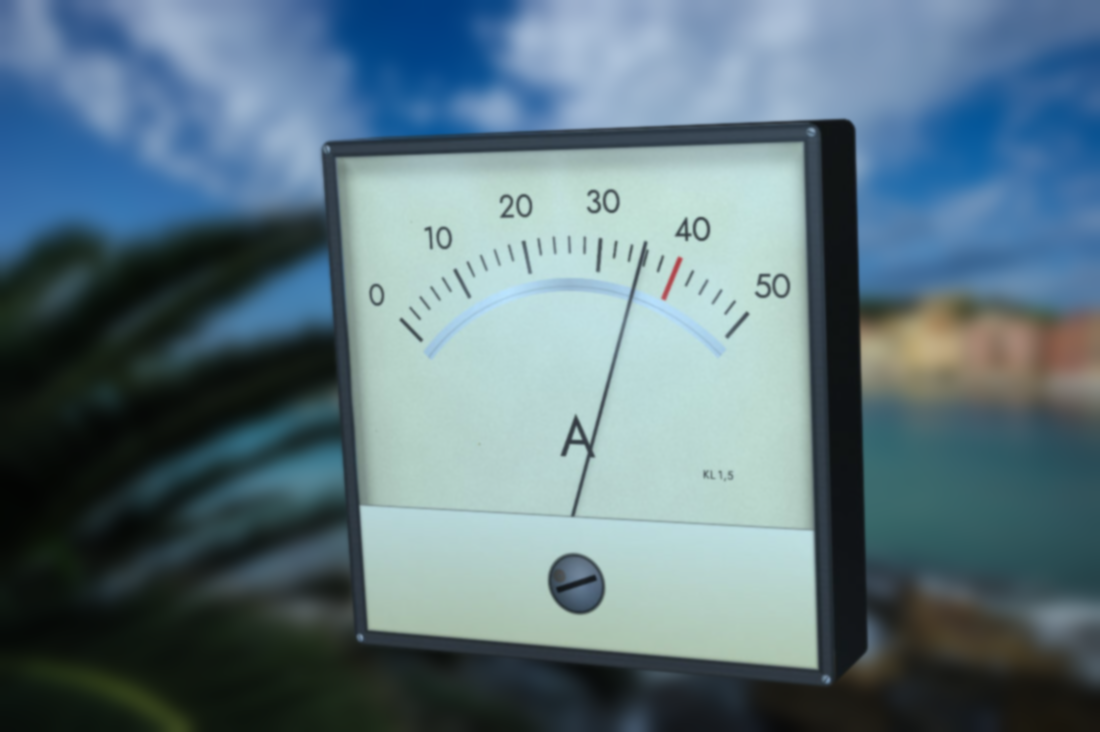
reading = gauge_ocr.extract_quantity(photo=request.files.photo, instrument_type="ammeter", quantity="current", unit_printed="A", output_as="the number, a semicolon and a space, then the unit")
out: 36; A
